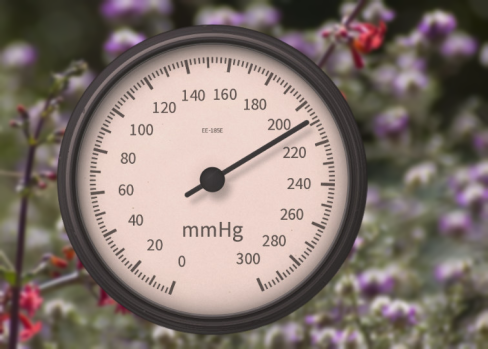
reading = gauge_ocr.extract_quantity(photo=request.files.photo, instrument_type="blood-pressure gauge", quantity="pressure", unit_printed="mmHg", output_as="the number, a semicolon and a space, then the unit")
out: 208; mmHg
